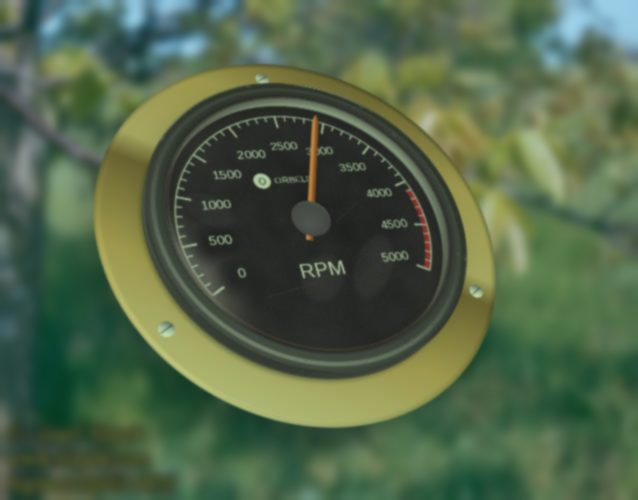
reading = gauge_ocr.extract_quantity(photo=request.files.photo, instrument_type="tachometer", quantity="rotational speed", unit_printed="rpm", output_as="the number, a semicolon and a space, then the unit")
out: 2900; rpm
